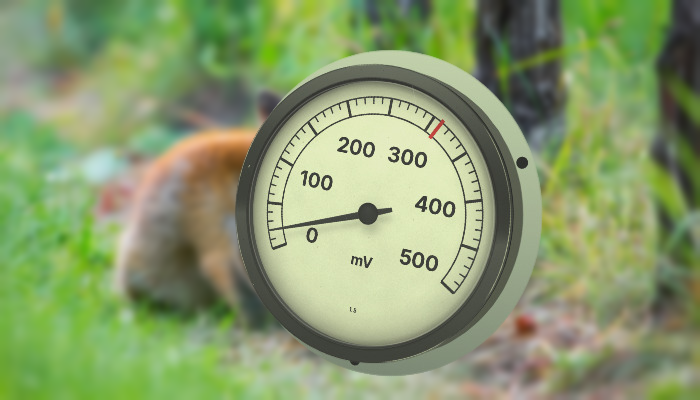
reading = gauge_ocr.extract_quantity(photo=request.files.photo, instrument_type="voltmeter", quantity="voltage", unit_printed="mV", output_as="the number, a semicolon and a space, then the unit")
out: 20; mV
